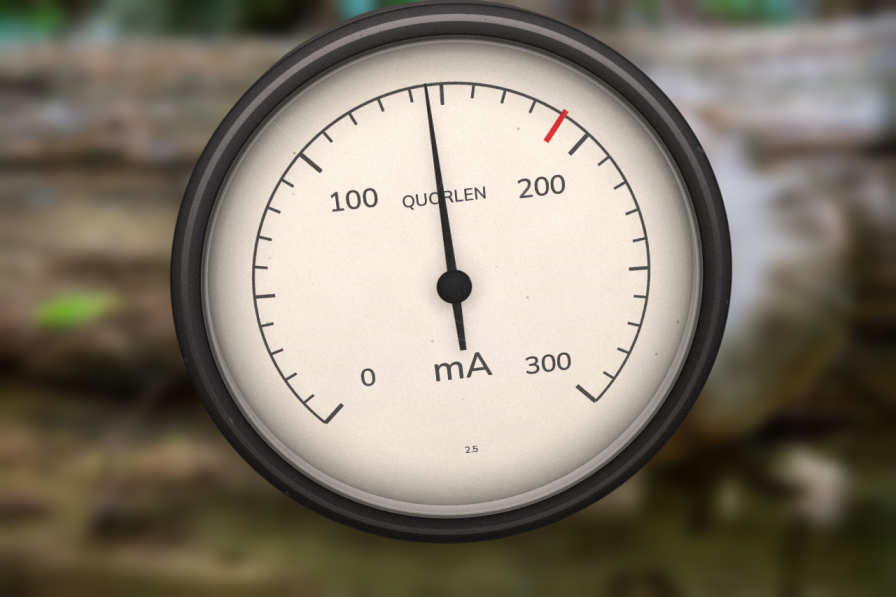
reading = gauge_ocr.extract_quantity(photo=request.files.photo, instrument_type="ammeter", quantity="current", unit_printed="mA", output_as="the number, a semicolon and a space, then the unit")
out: 145; mA
